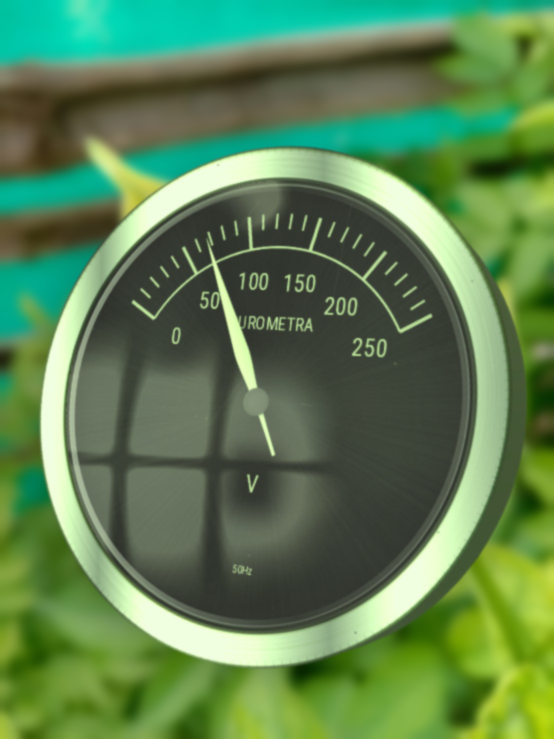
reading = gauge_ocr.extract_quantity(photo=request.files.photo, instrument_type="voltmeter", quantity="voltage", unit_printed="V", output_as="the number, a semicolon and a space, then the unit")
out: 70; V
